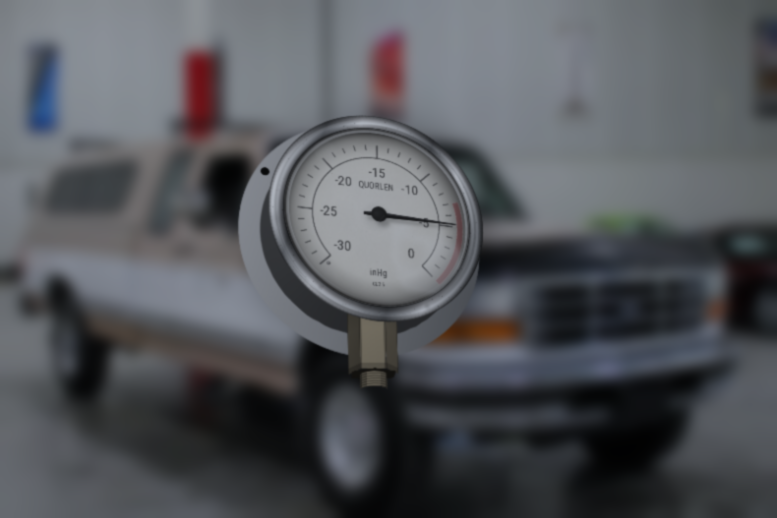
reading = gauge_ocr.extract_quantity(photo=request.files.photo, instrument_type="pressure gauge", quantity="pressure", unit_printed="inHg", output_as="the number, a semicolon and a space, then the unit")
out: -5; inHg
